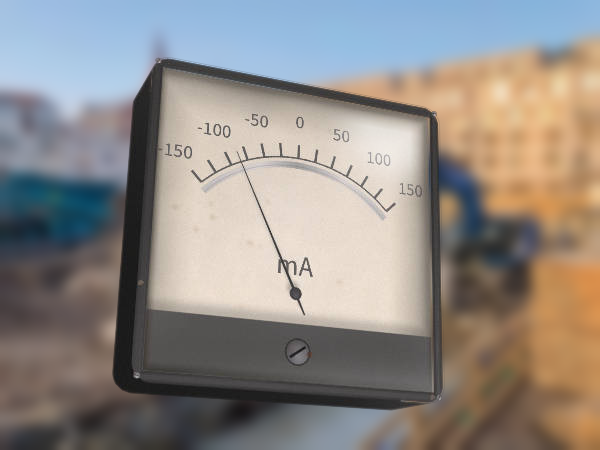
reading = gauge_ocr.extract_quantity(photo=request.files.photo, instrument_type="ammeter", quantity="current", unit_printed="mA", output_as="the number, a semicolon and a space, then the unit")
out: -87.5; mA
